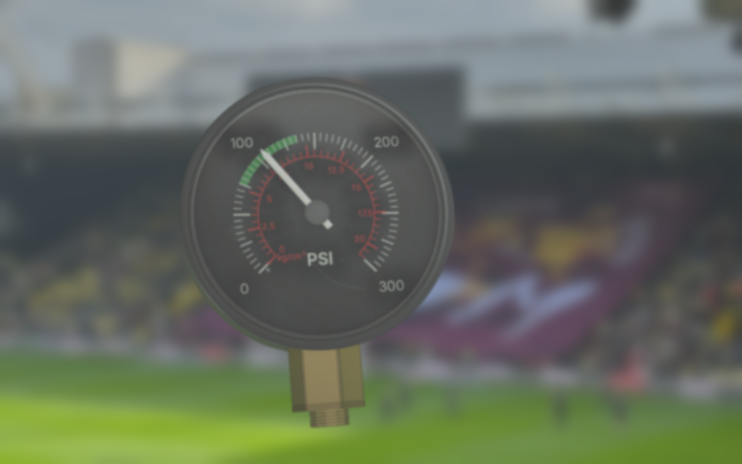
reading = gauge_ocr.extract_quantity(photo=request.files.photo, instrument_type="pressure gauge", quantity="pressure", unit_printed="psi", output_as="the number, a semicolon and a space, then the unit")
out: 105; psi
